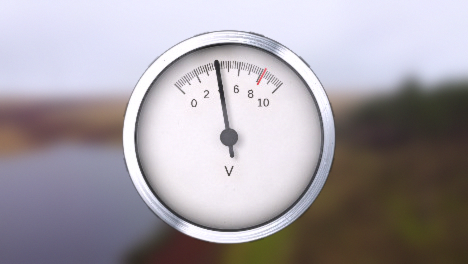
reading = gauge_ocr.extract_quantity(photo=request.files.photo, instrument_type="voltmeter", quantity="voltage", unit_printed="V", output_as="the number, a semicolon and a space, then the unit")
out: 4; V
